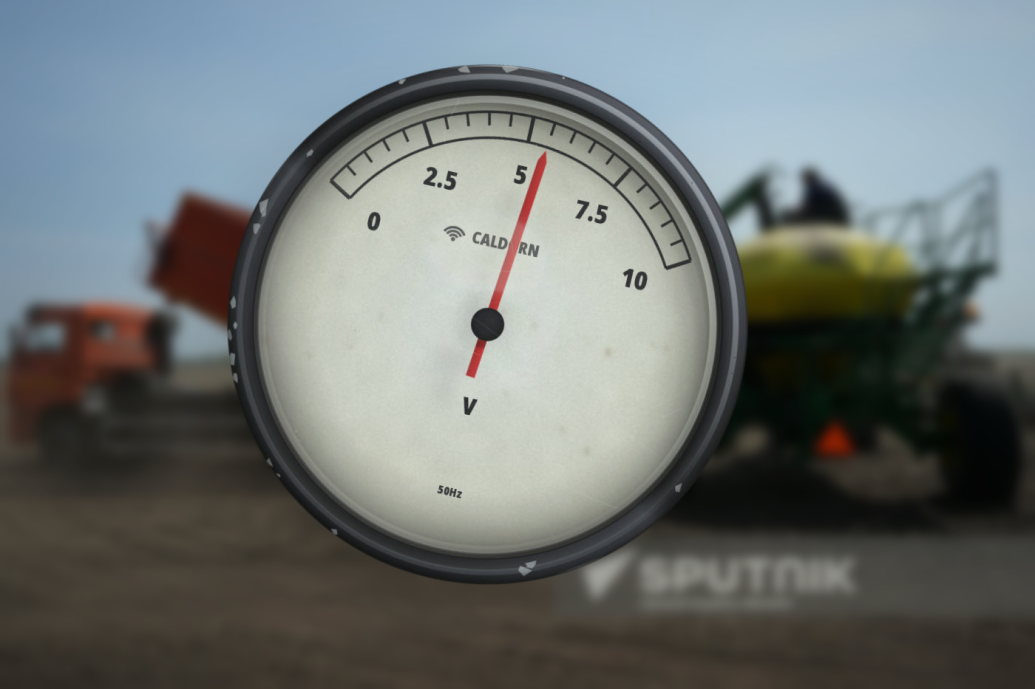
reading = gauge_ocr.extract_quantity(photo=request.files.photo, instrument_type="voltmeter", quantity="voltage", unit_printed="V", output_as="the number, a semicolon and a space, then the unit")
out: 5.5; V
